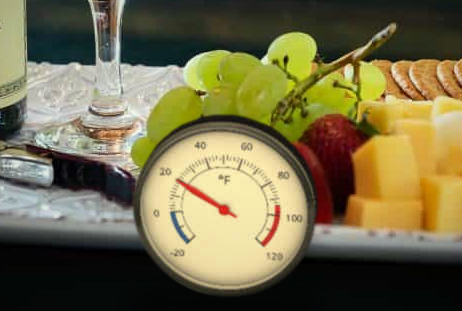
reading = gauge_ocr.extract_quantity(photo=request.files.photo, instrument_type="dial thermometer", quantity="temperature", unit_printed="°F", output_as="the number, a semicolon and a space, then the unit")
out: 20; °F
